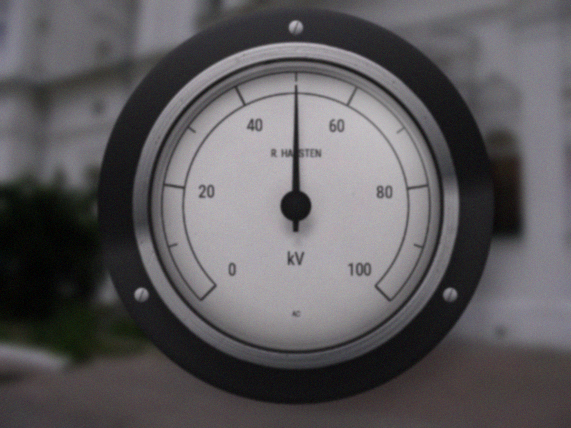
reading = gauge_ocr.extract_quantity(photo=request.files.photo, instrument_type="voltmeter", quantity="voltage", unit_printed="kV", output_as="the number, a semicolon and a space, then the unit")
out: 50; kV
